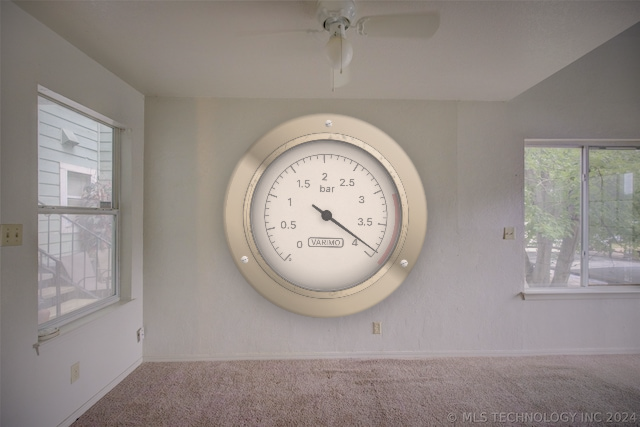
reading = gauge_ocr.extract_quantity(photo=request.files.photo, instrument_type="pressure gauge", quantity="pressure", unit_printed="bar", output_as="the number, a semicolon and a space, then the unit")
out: 3.9; bar
